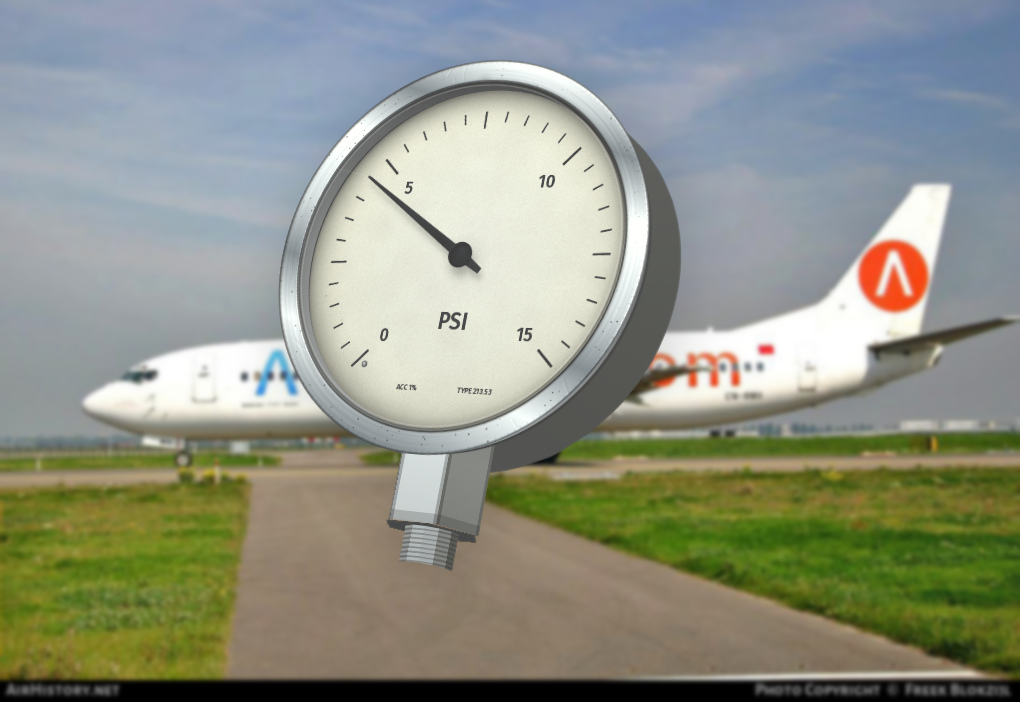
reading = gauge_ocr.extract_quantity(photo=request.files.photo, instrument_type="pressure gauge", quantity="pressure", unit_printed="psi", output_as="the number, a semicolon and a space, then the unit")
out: 4.5; psi
